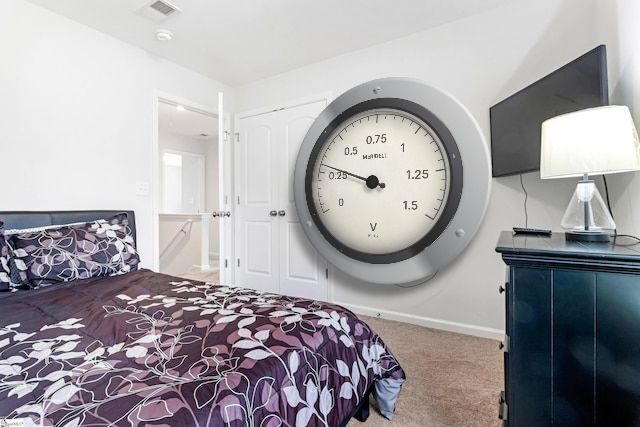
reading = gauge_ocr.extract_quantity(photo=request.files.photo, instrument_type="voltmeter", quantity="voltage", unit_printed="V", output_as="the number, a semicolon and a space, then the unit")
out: 0.3; V
